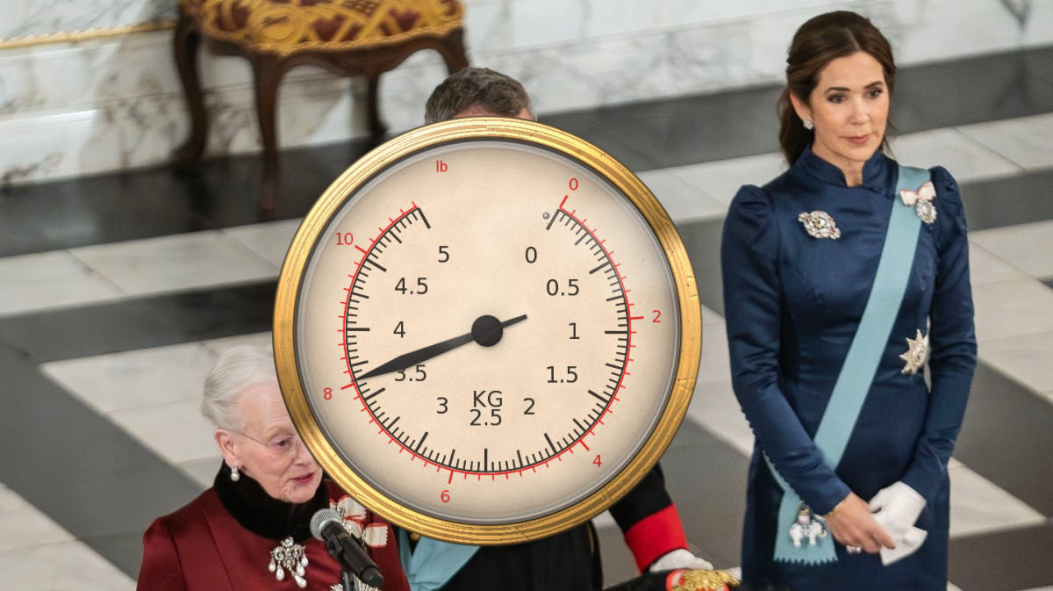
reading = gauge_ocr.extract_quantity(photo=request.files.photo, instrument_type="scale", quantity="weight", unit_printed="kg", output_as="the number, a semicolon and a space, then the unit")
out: 3.65; kg
